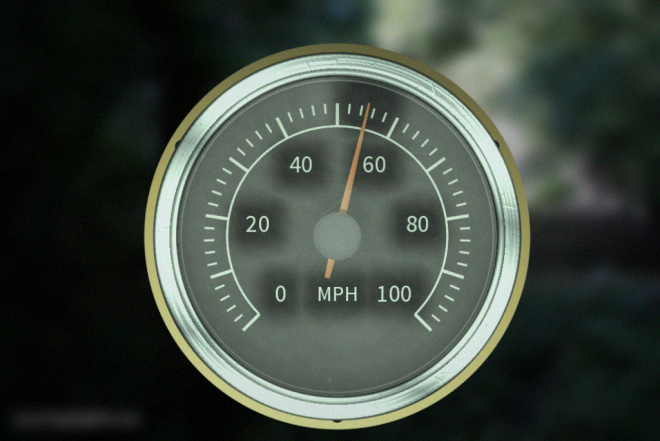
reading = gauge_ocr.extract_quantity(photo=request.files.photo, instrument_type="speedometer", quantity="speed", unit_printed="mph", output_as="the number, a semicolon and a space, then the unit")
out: 55; mph
